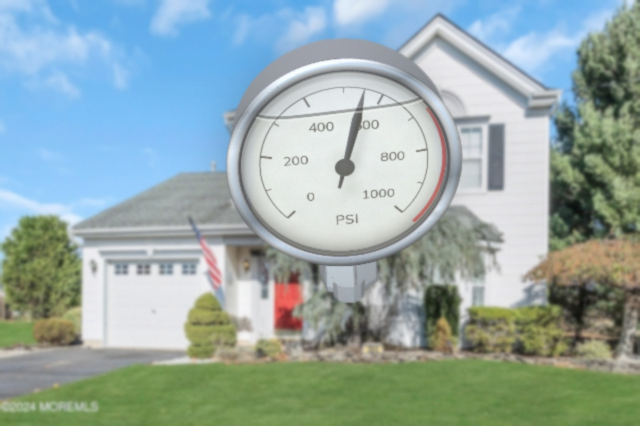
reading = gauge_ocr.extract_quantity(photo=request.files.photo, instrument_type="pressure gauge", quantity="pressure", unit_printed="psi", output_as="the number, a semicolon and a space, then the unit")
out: 550; psi
